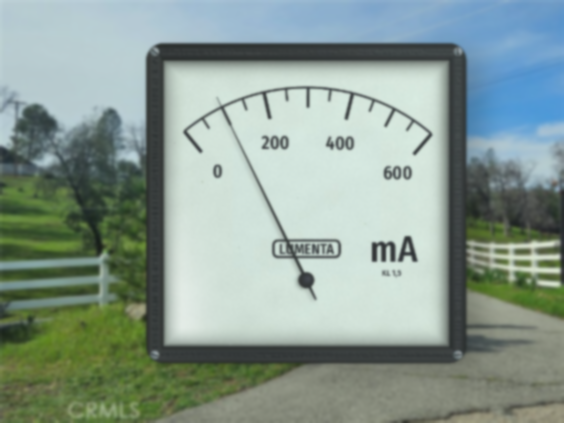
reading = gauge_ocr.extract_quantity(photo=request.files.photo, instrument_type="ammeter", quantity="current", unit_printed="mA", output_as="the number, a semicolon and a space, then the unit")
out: 100; mA
